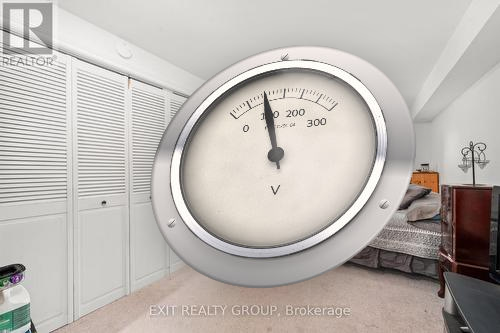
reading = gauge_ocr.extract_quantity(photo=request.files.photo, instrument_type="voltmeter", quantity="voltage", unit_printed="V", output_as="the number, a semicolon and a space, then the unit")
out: 100; V
